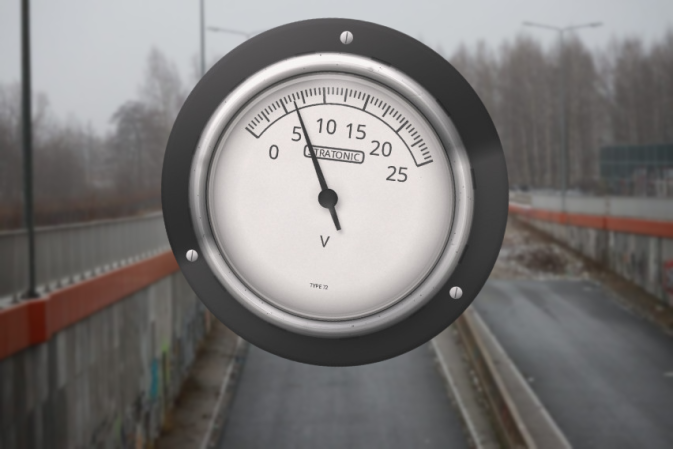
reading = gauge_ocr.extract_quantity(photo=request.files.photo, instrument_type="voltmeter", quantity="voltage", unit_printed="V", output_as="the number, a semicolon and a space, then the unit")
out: 6.5; V
